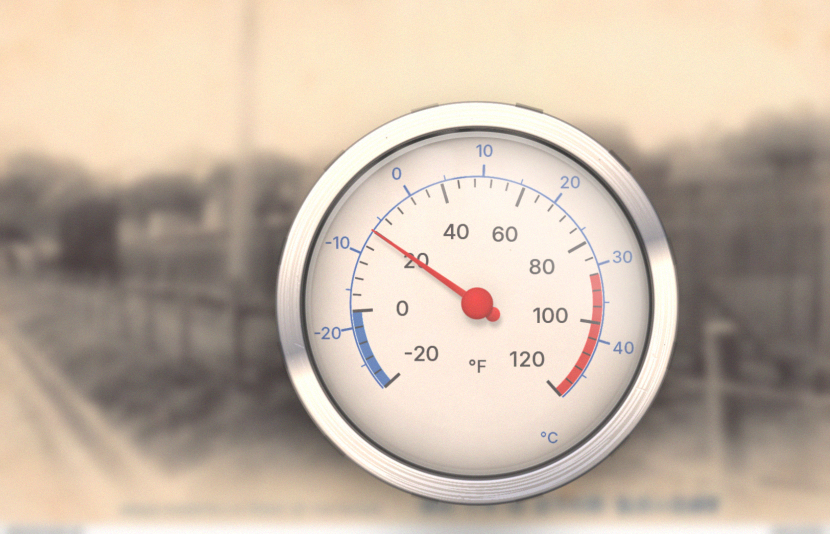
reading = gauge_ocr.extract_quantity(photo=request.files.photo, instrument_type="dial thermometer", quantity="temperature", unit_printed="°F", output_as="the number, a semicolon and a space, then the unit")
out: 20; °F
